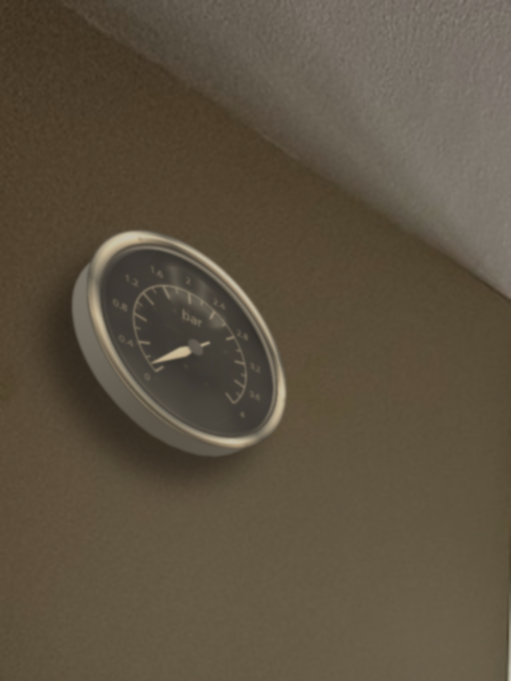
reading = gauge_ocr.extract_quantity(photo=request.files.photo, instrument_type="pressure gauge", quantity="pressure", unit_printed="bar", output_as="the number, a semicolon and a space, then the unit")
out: 0.1; bar
